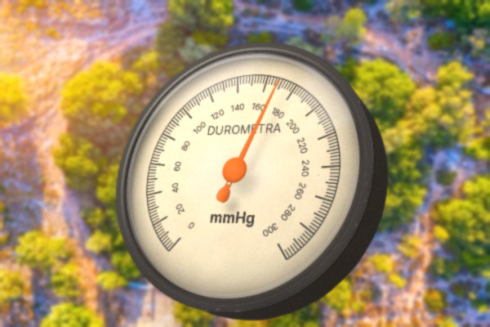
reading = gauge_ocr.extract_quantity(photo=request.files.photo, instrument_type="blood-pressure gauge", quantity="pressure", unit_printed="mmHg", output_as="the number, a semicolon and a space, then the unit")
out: 170; mmHg
